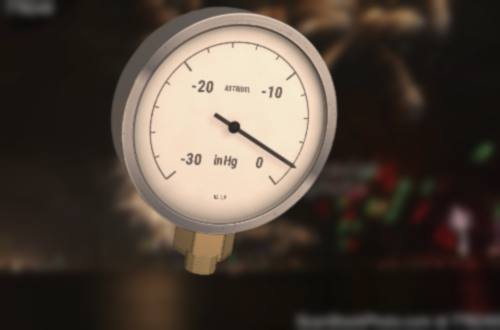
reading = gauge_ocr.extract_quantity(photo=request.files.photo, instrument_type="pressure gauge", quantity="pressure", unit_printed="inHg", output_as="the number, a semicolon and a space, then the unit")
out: -2; inHg
